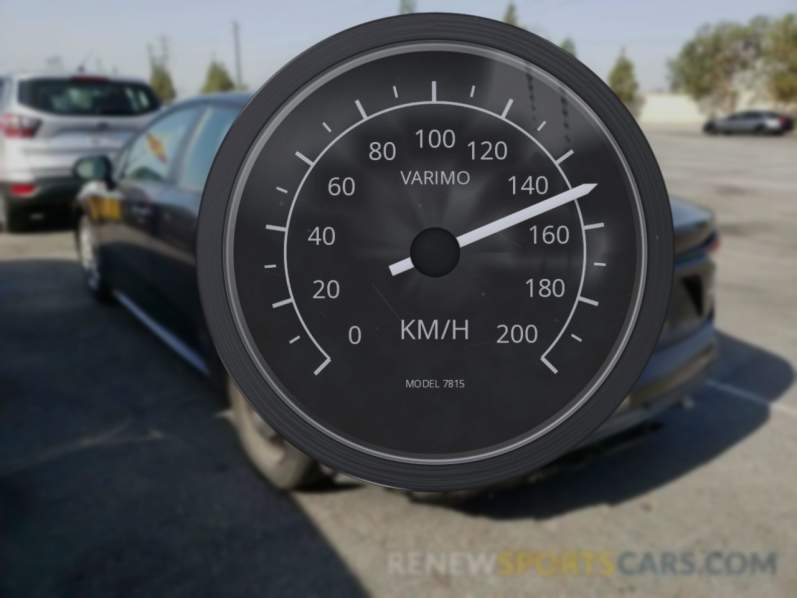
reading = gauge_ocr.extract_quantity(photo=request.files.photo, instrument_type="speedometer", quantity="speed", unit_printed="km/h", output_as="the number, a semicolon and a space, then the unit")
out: 150; km/h
